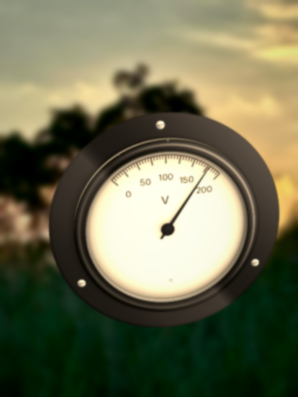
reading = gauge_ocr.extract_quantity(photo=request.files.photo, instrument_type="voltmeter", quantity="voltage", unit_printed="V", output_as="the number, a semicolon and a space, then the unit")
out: 175; V
